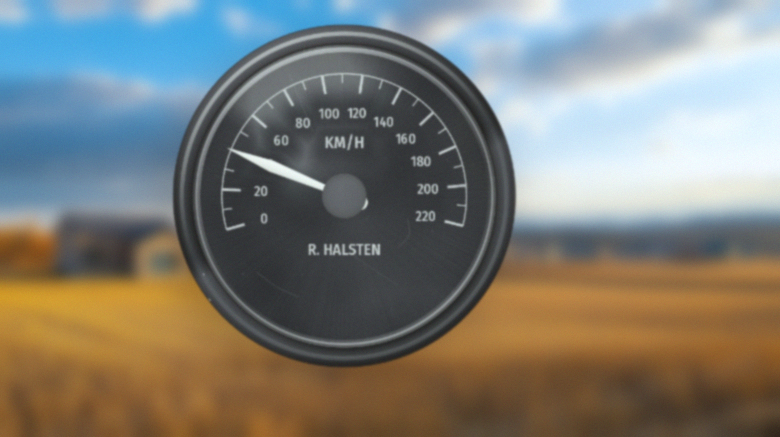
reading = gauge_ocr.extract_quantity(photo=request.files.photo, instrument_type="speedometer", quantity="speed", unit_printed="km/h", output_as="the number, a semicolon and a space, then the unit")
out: 40; km/h
